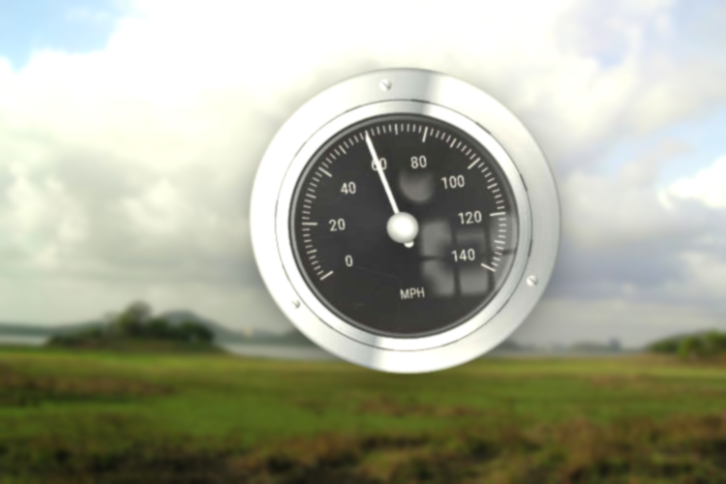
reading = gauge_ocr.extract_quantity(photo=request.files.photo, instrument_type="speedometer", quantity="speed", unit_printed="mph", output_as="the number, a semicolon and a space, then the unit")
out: 60; mph
